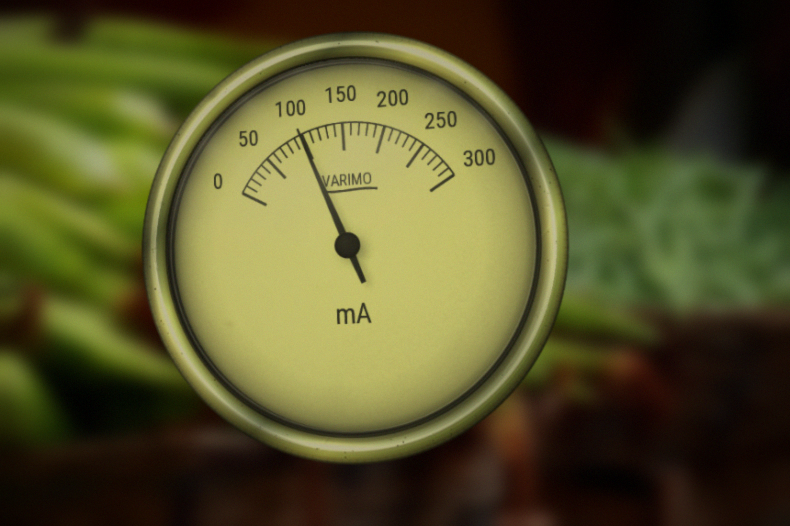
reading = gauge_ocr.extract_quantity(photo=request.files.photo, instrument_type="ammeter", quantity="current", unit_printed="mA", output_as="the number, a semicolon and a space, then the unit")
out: 100; mA
